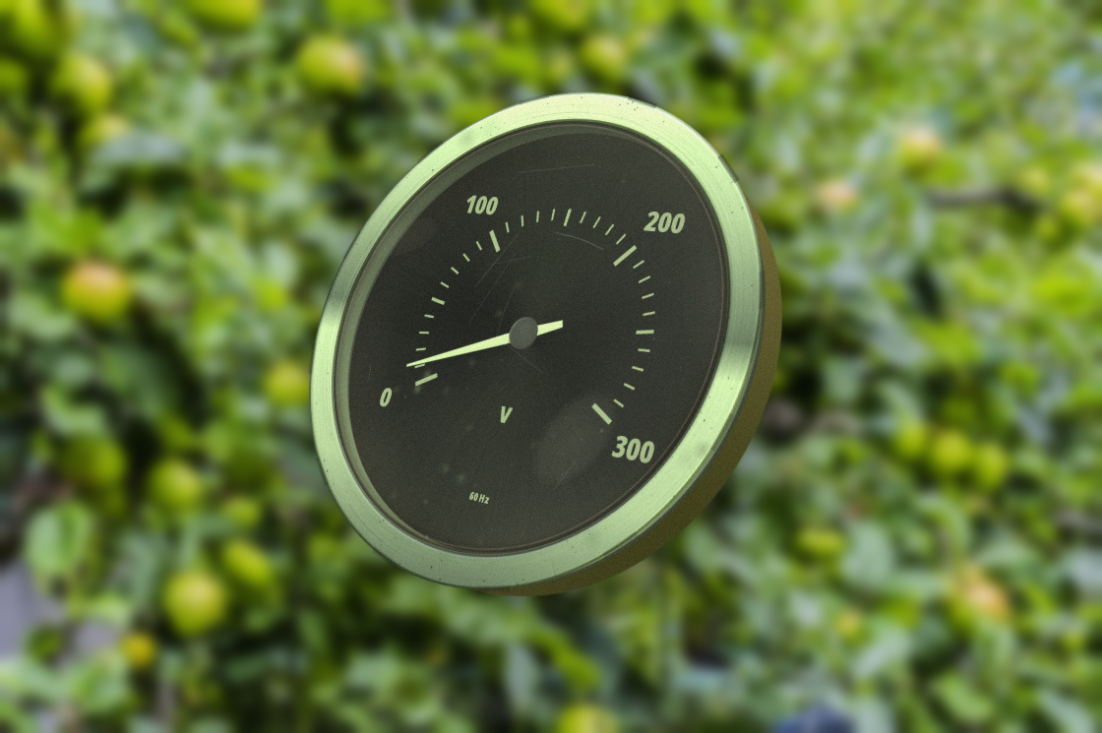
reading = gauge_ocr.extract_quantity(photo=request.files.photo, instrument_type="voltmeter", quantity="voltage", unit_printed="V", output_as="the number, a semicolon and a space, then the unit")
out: 10; V
